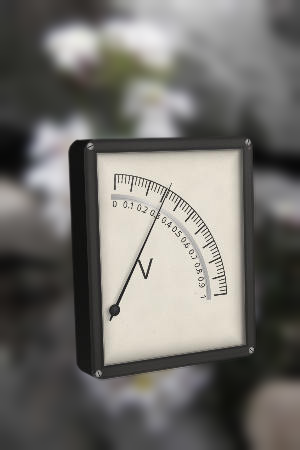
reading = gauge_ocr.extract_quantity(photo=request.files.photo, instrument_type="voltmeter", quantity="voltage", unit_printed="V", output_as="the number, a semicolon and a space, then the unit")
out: 0.3; V
